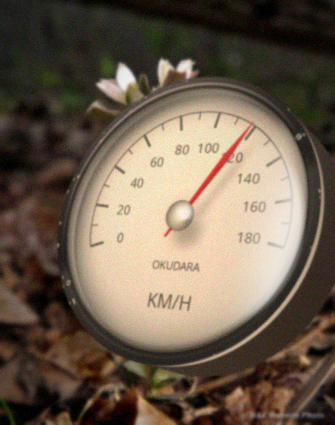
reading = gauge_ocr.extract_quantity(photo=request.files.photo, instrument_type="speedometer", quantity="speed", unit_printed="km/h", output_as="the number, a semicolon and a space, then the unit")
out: 120; km/h
